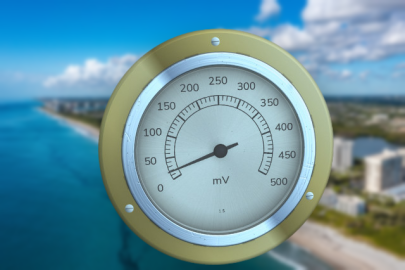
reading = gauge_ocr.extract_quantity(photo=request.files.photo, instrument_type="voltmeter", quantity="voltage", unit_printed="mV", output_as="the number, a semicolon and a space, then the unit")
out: 20; mV
